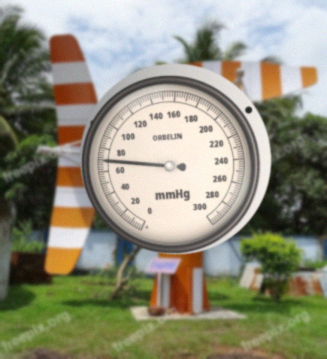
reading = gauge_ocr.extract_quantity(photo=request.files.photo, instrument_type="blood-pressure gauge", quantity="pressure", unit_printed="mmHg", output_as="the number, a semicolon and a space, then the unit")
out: 70; mmHg
